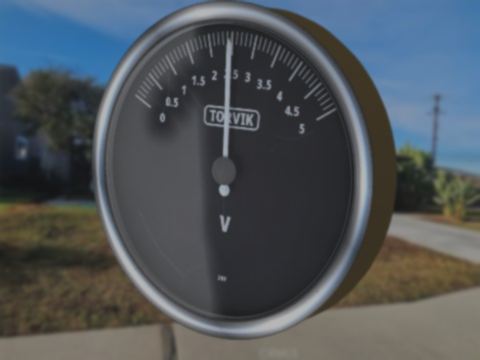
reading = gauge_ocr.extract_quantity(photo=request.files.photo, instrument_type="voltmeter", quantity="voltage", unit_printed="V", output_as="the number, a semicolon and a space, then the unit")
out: 2.5; V
